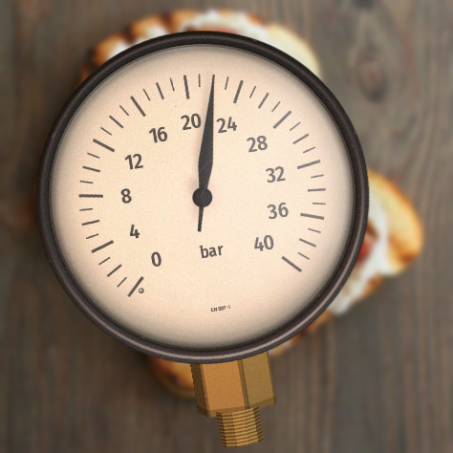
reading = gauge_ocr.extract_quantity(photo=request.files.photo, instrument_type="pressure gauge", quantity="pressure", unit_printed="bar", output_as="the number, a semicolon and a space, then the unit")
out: 22; bar
